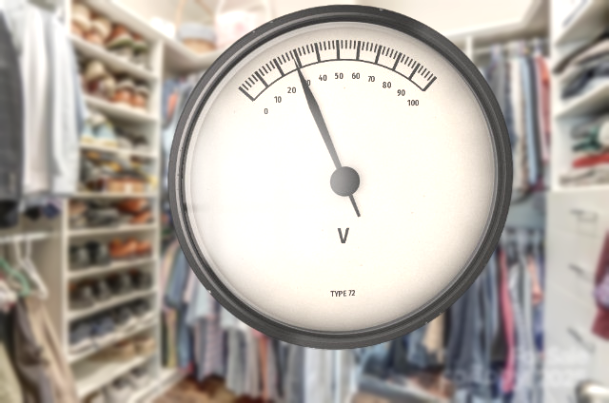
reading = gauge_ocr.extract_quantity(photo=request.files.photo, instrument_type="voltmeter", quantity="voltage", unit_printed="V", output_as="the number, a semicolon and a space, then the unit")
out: 28; V
